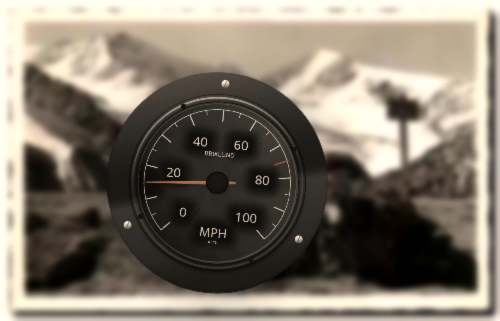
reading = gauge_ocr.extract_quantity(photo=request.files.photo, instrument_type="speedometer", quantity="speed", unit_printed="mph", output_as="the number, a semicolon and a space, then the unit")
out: 15; mph
